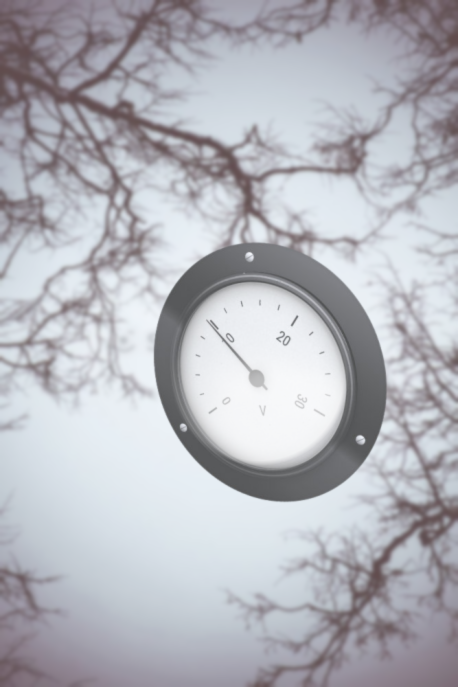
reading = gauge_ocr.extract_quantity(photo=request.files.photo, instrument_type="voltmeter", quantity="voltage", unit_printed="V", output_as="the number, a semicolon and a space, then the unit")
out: 10; V
